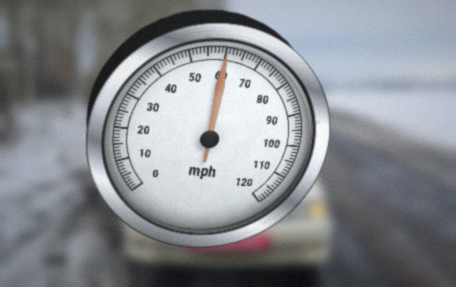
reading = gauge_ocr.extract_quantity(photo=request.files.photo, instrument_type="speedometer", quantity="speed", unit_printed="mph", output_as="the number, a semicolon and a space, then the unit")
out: 60; mph
